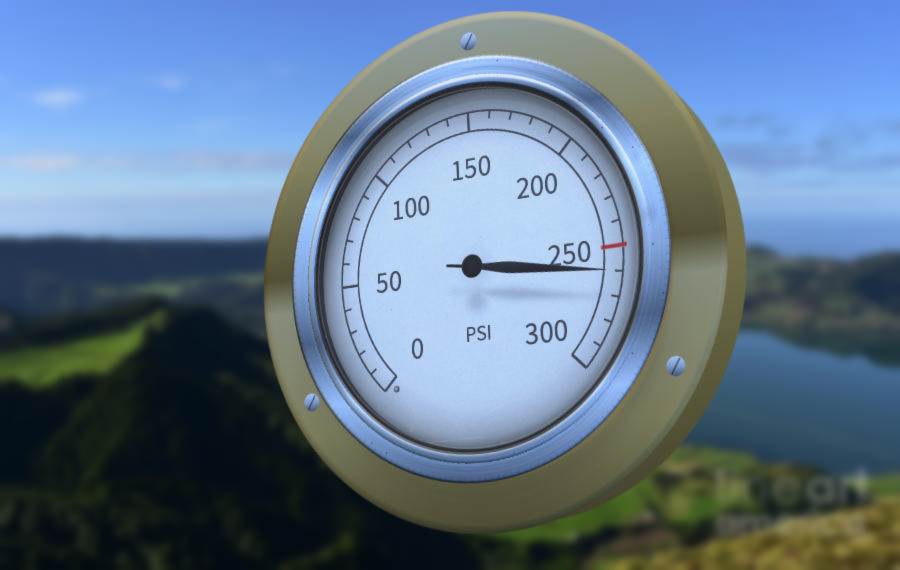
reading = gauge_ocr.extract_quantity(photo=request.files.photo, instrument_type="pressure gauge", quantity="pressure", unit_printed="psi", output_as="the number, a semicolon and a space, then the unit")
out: 260; psi
